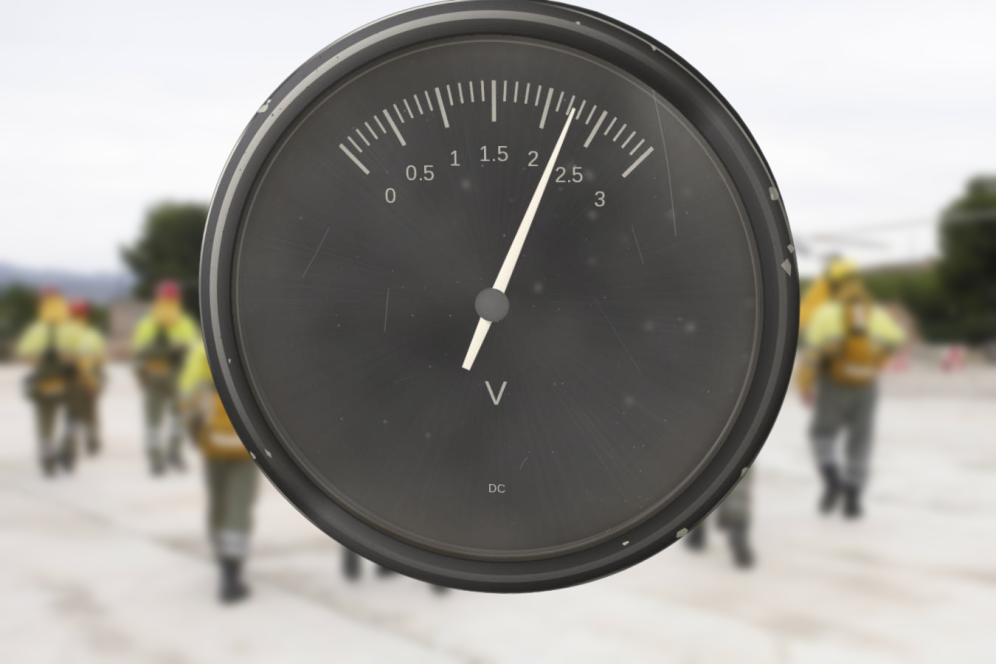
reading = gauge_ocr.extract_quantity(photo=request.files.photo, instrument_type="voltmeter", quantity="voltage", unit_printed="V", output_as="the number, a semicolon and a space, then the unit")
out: 2.25; V
